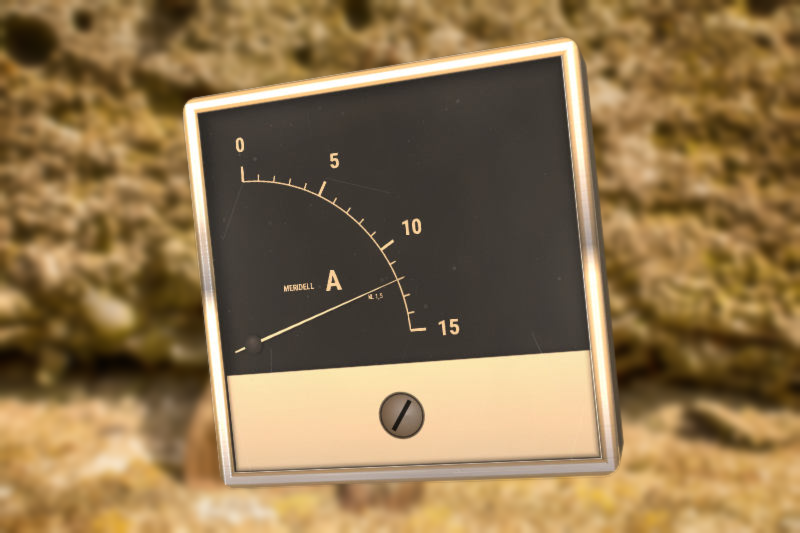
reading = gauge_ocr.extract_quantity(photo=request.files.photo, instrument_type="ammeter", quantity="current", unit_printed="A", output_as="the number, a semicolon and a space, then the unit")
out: 12; A
